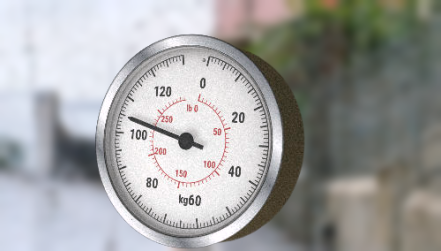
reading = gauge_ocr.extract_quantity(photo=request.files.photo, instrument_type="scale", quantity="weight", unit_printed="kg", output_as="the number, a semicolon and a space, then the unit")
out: 105; kg
